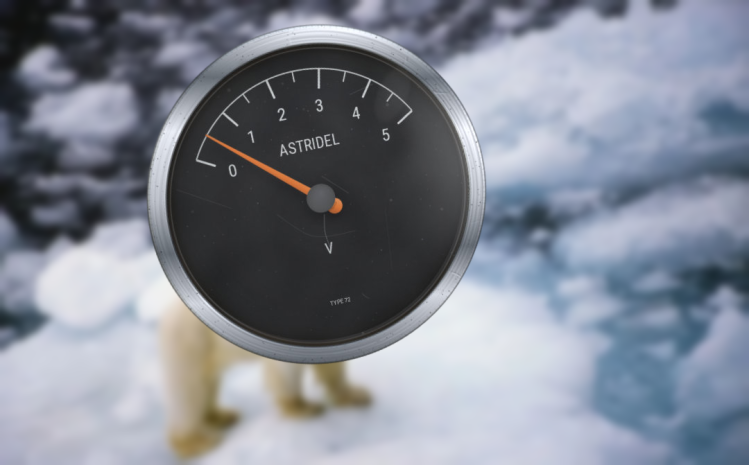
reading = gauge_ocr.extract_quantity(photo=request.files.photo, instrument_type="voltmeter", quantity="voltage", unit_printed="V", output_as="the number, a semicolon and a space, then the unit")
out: 0.5; V
